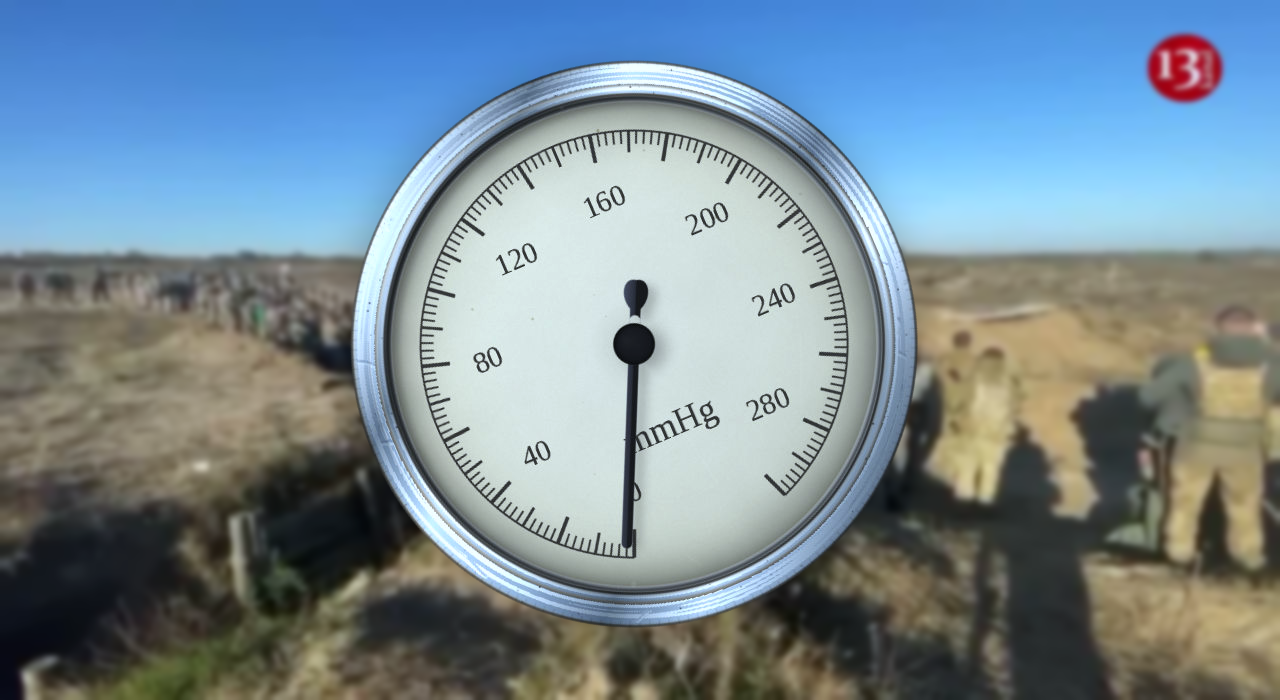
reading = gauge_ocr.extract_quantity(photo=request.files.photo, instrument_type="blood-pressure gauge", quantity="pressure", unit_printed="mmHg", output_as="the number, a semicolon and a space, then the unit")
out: 2; mmHg
